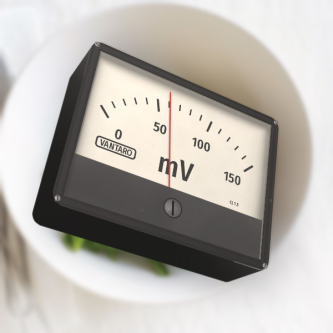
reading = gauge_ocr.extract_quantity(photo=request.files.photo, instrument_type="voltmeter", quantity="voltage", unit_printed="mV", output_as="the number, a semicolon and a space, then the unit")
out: 60; mV
